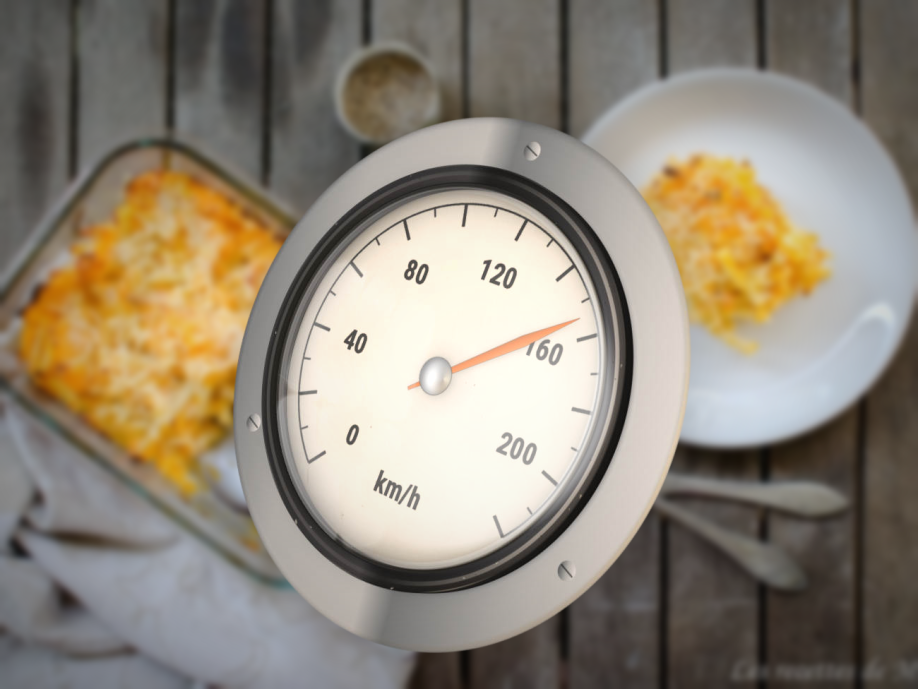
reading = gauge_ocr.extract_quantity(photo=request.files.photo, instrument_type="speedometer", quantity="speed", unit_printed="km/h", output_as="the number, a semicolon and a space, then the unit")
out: 155; km/h
